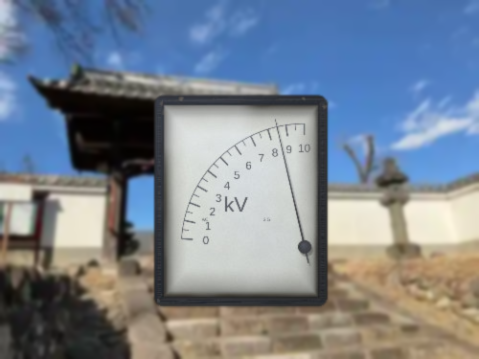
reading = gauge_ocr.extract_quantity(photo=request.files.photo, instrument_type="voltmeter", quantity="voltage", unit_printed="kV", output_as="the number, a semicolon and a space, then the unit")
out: 8.5; kV
